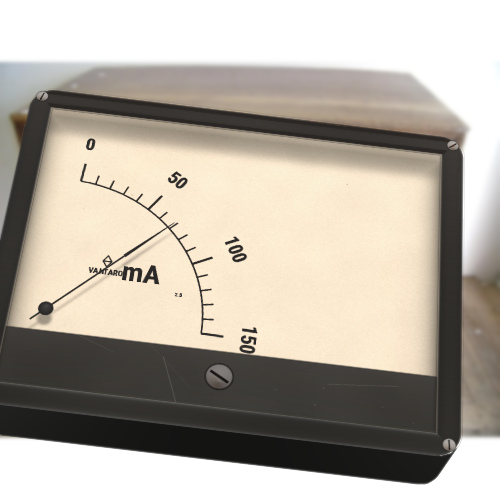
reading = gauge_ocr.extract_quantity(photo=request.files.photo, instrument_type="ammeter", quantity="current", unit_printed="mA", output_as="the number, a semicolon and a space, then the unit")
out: 70; mA
